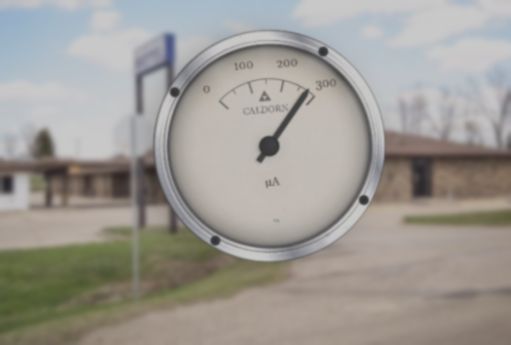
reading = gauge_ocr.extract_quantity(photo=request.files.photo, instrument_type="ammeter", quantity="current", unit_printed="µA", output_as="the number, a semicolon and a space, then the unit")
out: 275; µA
